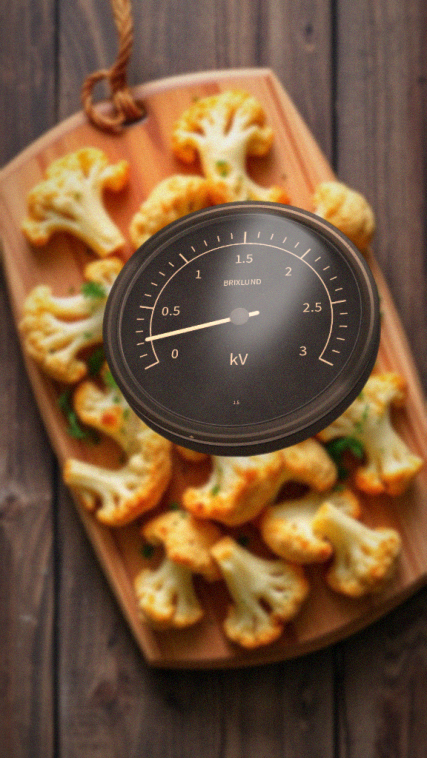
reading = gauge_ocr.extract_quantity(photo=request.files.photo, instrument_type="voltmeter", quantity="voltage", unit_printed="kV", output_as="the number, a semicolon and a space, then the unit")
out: 0.2; kV
